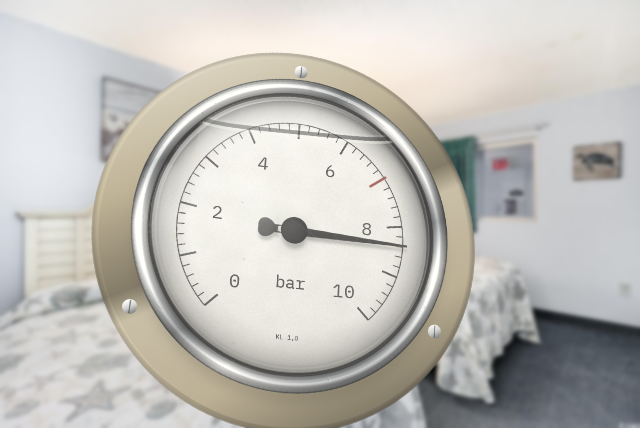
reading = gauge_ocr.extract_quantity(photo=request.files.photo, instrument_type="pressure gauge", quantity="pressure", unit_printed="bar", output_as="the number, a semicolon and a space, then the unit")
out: 8.4; bar
